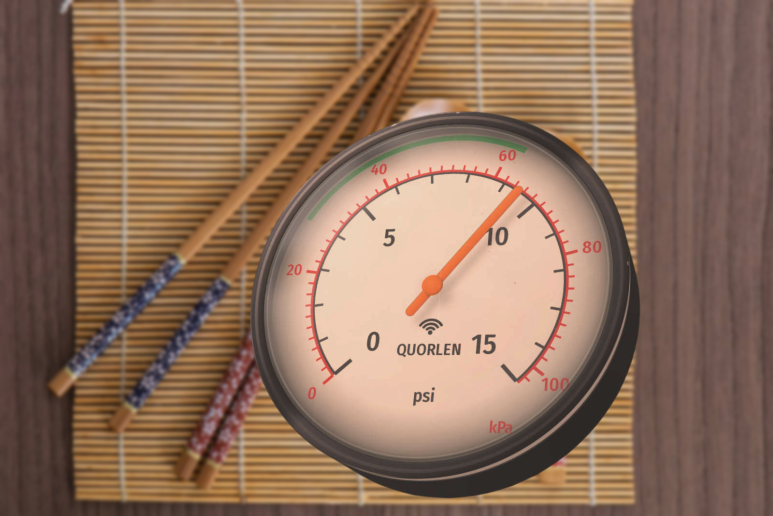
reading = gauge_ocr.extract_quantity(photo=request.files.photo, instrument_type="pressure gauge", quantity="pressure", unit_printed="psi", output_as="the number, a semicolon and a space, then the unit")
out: 9.5; psi
